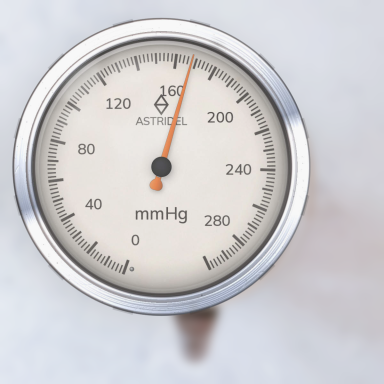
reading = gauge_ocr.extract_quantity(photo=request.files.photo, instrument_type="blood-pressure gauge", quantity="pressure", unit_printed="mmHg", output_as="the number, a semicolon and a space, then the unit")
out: 168; mmHg
